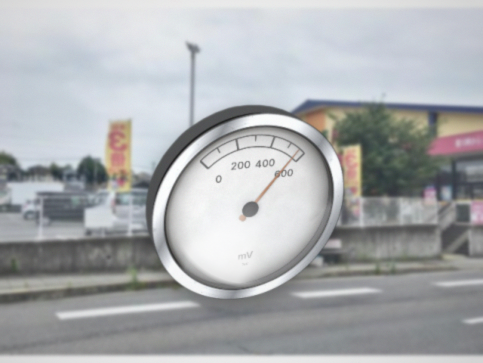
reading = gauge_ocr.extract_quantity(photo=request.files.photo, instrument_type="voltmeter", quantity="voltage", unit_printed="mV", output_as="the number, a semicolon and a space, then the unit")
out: 550; mV
